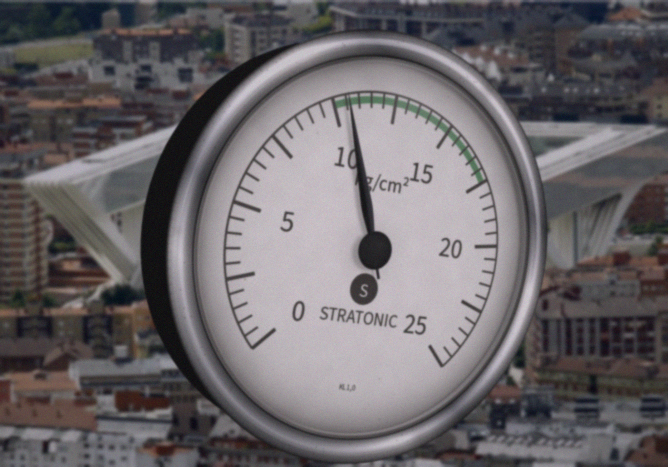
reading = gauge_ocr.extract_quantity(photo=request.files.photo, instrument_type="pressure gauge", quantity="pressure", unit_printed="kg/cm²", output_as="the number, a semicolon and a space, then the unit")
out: 10.5; kg/cm²
